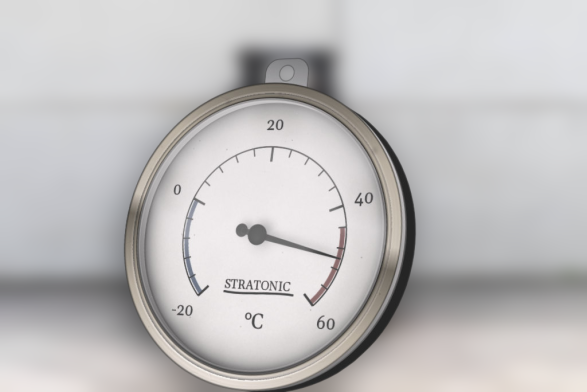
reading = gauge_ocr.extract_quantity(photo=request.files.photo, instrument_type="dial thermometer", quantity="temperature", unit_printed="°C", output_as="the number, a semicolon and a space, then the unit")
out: 50; °C
